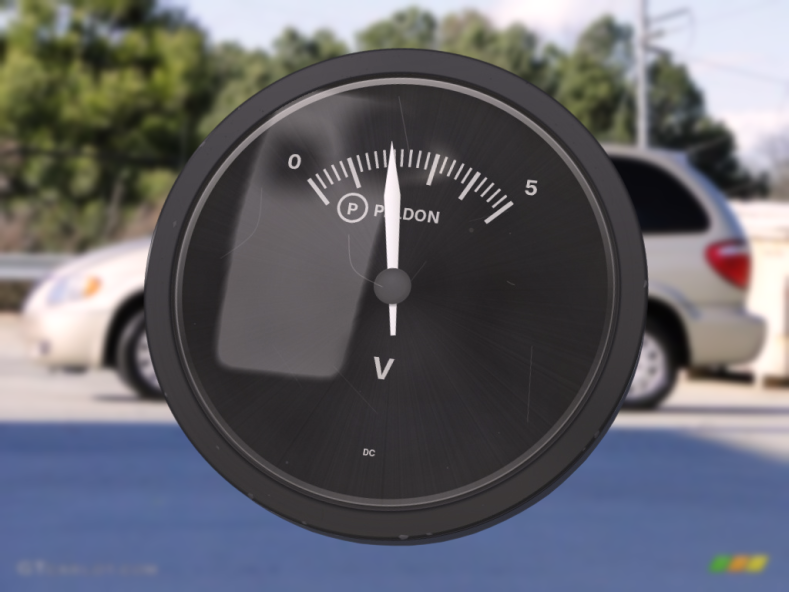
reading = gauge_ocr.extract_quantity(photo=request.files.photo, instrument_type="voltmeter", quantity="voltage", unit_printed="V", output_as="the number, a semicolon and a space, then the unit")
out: 2; V
